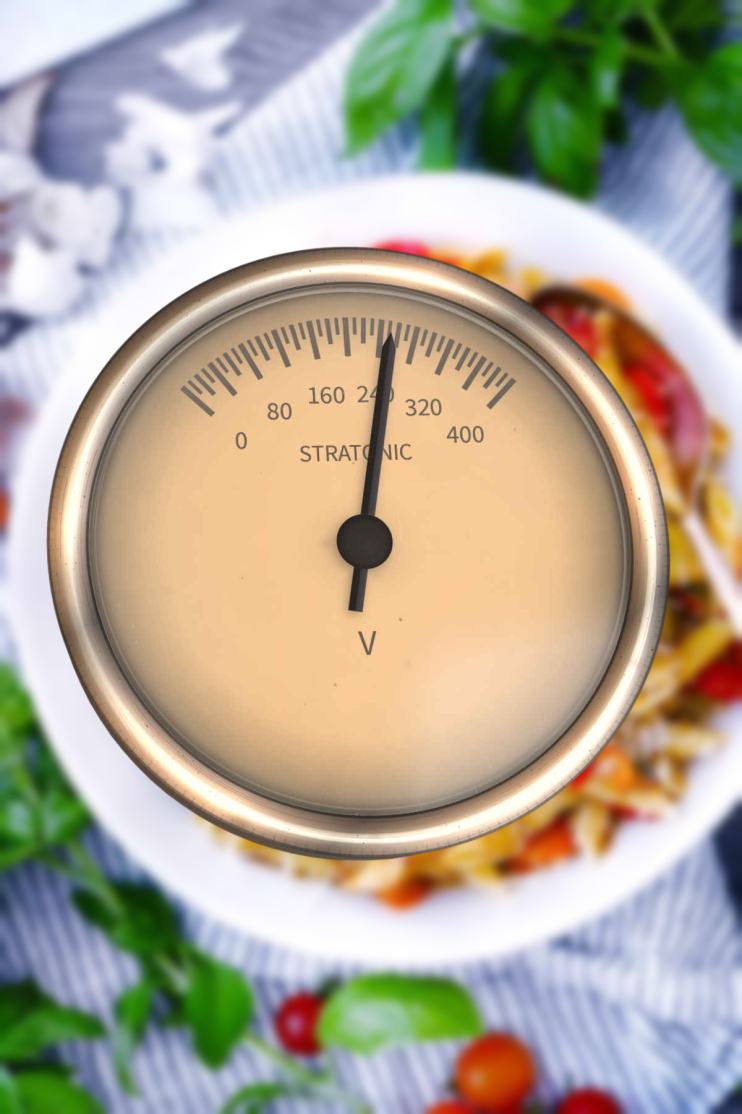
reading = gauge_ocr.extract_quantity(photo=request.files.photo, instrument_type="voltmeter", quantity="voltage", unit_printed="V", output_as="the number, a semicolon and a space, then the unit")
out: 250; V
